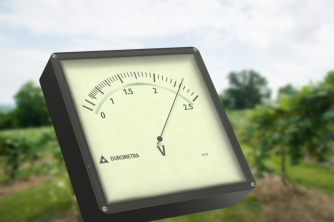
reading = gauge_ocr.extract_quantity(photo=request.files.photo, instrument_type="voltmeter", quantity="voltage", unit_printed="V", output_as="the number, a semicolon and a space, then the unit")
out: 2.3; V
